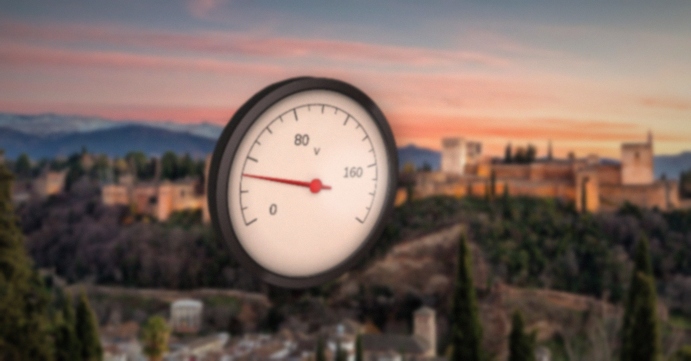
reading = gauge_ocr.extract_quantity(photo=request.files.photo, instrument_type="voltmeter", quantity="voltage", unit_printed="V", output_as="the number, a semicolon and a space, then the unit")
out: 30; V
